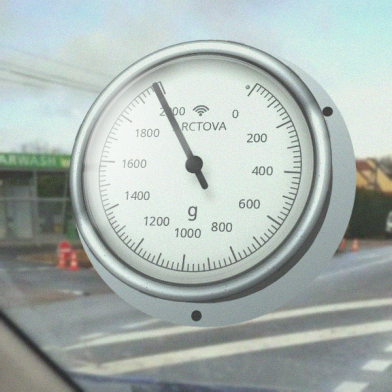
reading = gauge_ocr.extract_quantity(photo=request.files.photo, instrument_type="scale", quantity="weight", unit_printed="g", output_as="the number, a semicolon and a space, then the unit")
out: 1980; g
